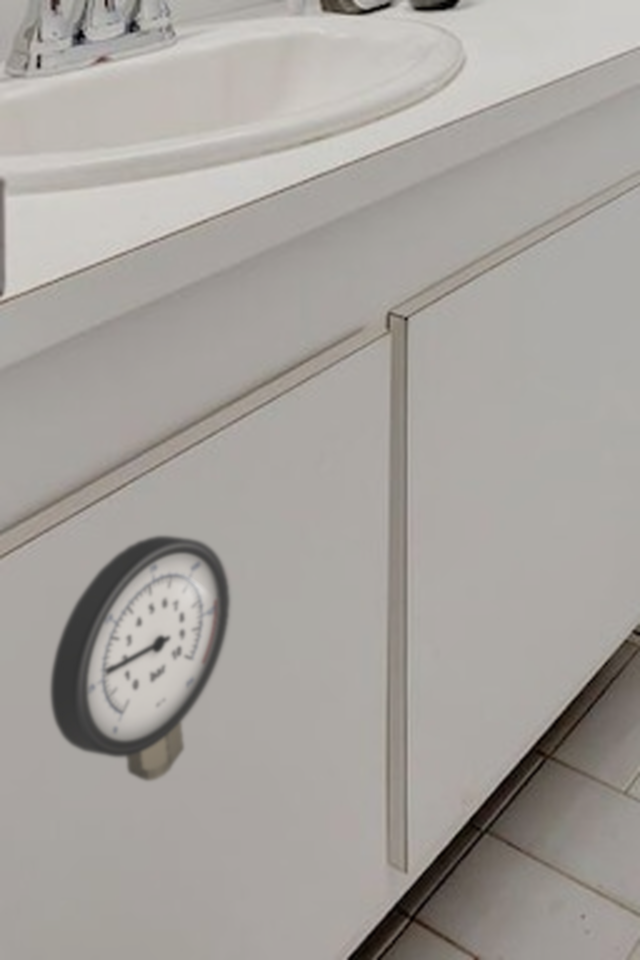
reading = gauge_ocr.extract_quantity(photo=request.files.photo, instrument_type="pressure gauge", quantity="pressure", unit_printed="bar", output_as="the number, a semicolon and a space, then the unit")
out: 2; bar
